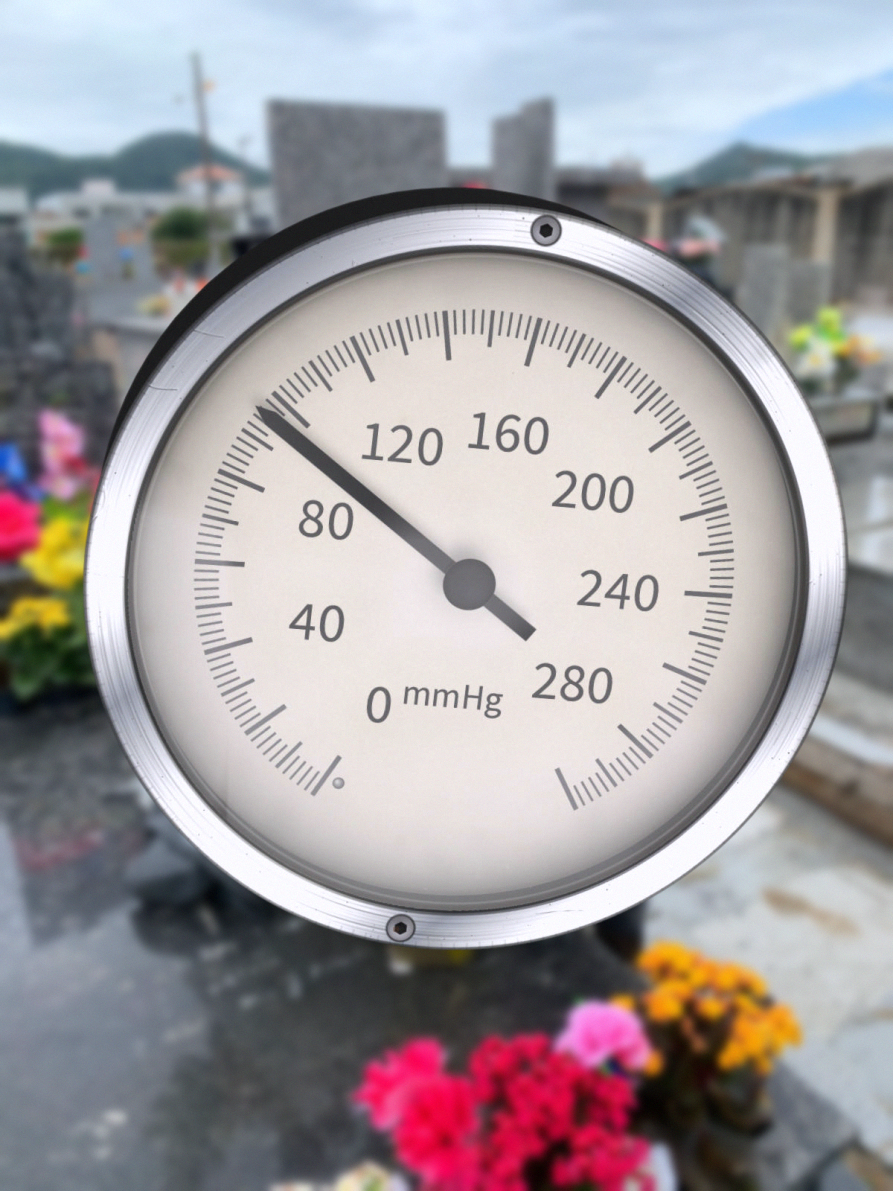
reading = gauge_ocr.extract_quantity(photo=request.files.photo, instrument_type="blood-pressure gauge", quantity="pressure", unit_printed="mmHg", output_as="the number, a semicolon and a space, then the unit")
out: 96; mmHg
